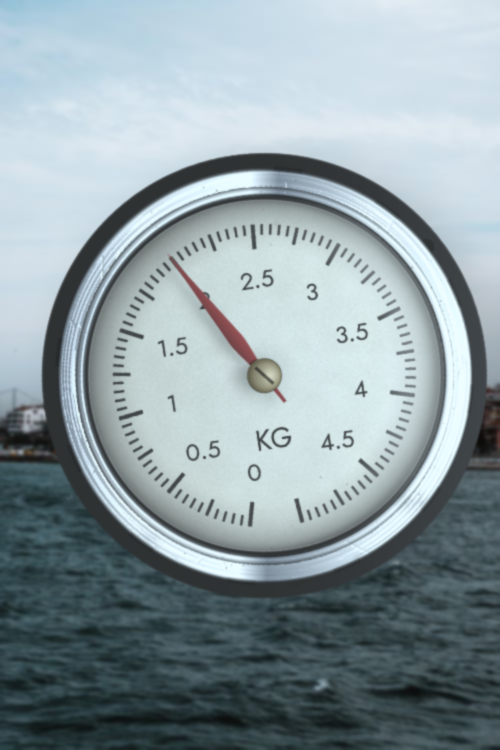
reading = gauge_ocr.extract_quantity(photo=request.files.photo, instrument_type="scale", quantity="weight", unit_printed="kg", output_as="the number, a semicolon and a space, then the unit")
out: 2; kg
